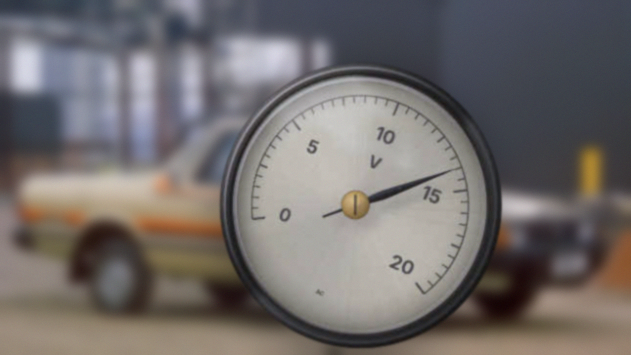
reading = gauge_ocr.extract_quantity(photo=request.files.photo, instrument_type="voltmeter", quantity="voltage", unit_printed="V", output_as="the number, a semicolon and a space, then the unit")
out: 14; V
